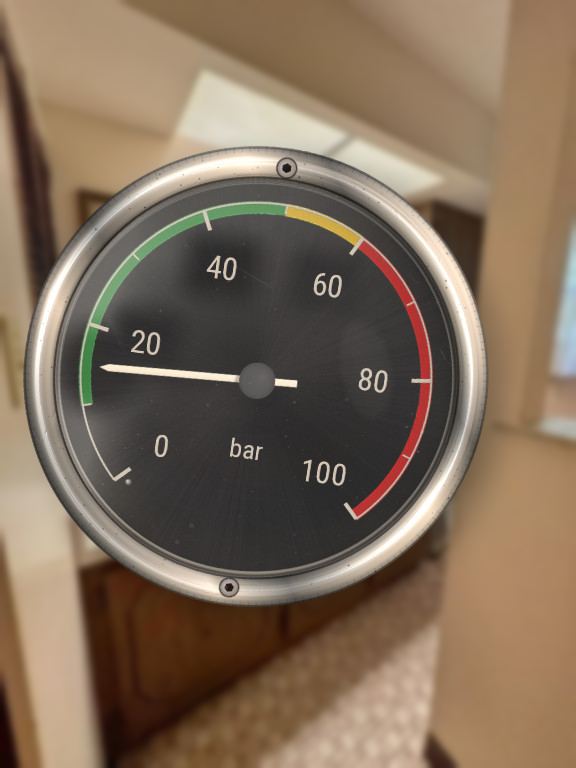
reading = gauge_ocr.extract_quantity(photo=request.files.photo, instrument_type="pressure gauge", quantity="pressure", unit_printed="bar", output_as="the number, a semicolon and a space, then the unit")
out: 15; bar
